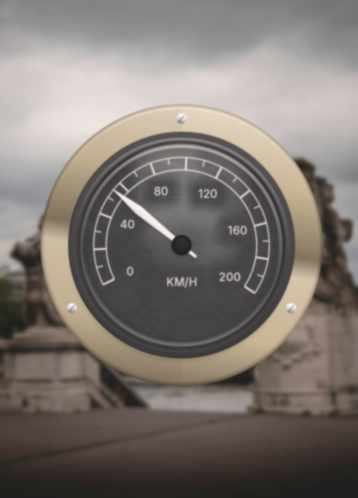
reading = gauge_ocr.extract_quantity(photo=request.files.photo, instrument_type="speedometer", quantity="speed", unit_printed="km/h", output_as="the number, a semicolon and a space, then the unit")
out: 55; km/h
